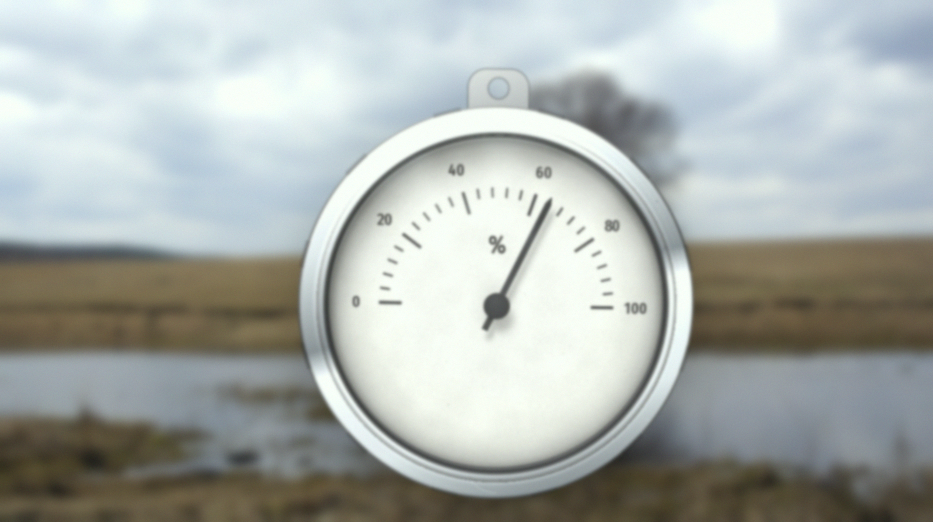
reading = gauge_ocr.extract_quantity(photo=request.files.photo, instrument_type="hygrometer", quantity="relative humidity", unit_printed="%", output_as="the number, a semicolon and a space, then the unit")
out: 64; %
